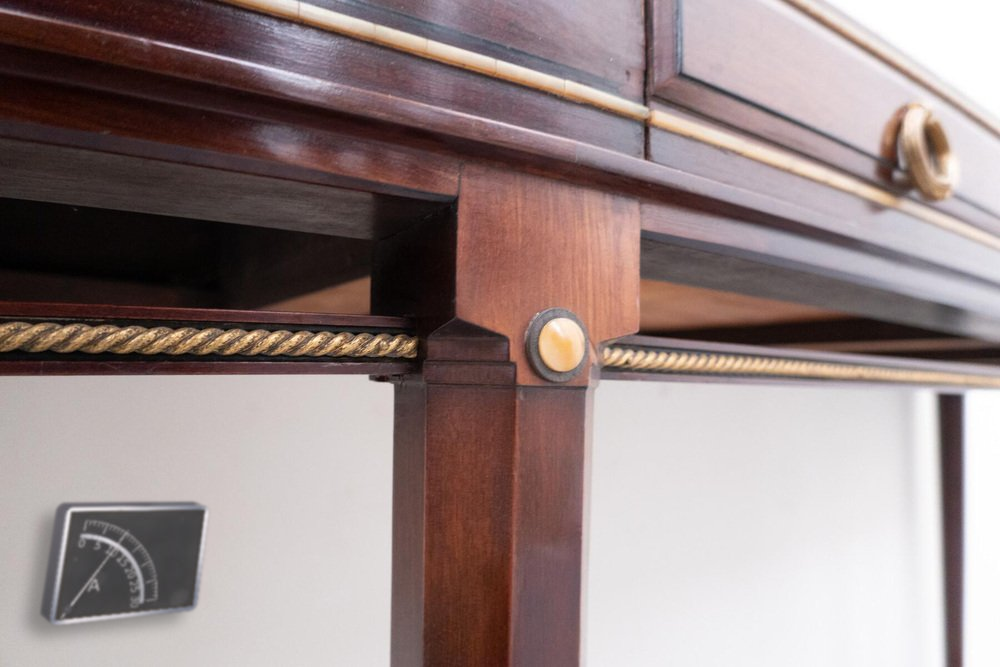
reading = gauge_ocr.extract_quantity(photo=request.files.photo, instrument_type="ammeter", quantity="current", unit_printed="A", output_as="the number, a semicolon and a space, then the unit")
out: 10; A
